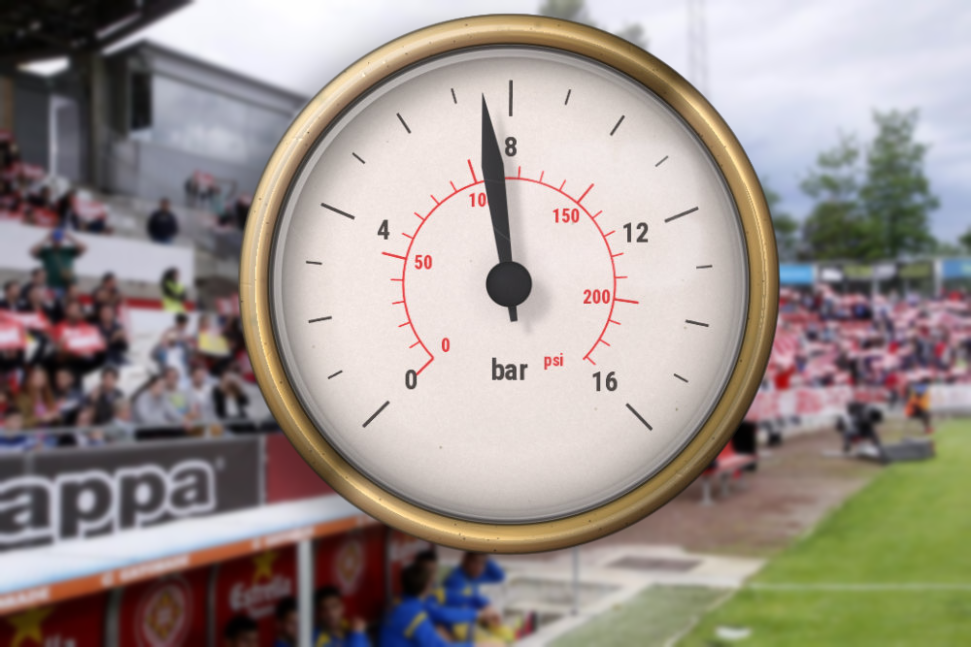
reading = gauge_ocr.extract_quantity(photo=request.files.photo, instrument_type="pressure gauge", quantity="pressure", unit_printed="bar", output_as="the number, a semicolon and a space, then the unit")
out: 7.5; bar
